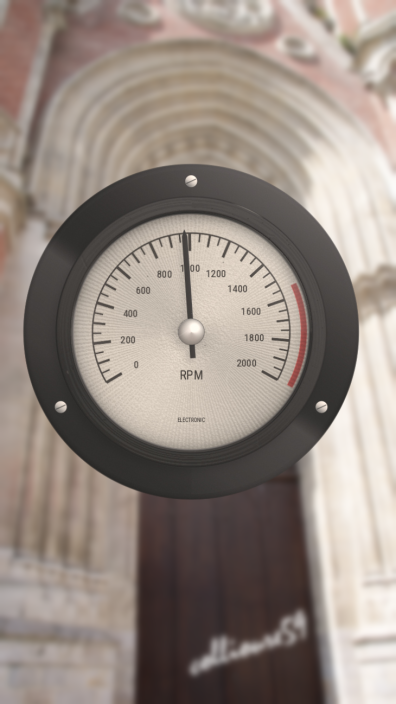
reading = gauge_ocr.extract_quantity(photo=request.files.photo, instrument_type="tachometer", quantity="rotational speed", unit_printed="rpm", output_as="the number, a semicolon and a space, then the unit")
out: 975; rpm
